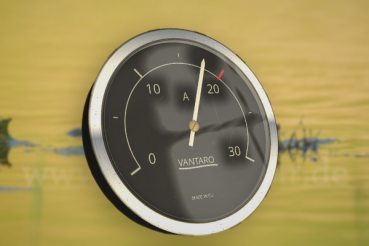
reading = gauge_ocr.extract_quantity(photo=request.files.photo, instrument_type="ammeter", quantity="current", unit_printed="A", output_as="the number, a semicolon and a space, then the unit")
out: 17.5; A
